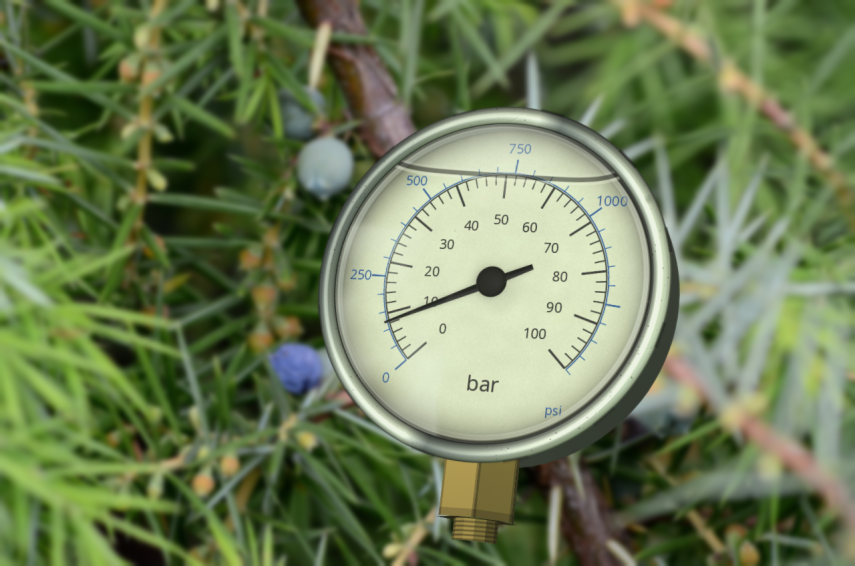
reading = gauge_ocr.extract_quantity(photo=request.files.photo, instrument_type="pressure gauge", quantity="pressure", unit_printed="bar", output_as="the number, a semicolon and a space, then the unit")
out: 8; bar
